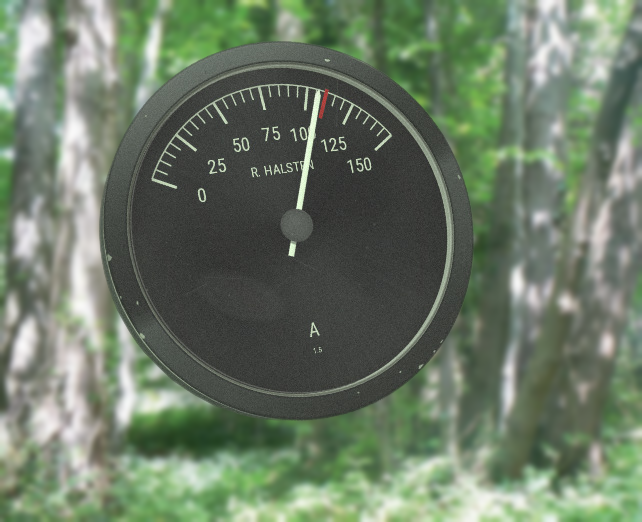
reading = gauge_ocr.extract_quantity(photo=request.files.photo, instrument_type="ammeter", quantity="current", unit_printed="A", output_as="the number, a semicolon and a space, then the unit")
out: 105; A
